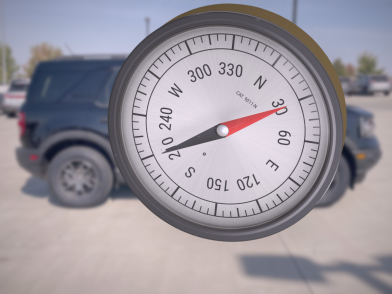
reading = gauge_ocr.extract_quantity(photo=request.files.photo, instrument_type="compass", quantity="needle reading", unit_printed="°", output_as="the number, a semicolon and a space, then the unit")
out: 30; °
